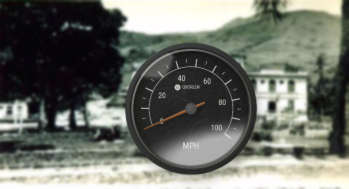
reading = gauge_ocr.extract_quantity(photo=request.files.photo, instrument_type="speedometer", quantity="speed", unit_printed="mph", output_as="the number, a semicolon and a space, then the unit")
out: 0; mph
